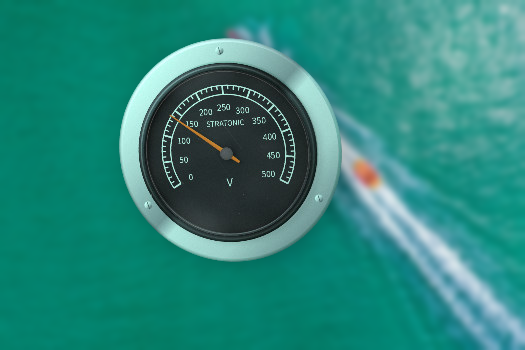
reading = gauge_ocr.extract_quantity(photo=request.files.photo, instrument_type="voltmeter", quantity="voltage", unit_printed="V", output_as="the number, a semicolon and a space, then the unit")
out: 140; V
